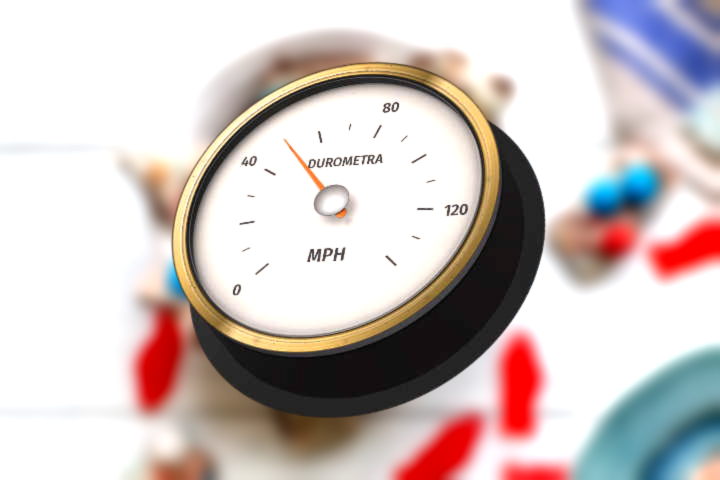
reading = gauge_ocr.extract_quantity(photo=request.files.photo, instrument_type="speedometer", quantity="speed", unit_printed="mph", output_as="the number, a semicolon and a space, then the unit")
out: 50; mph
